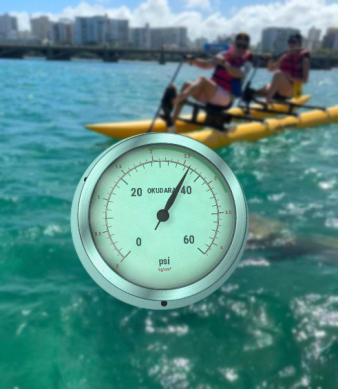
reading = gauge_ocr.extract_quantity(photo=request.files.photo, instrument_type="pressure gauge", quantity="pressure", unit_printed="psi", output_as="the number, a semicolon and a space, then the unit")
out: 37; psi
